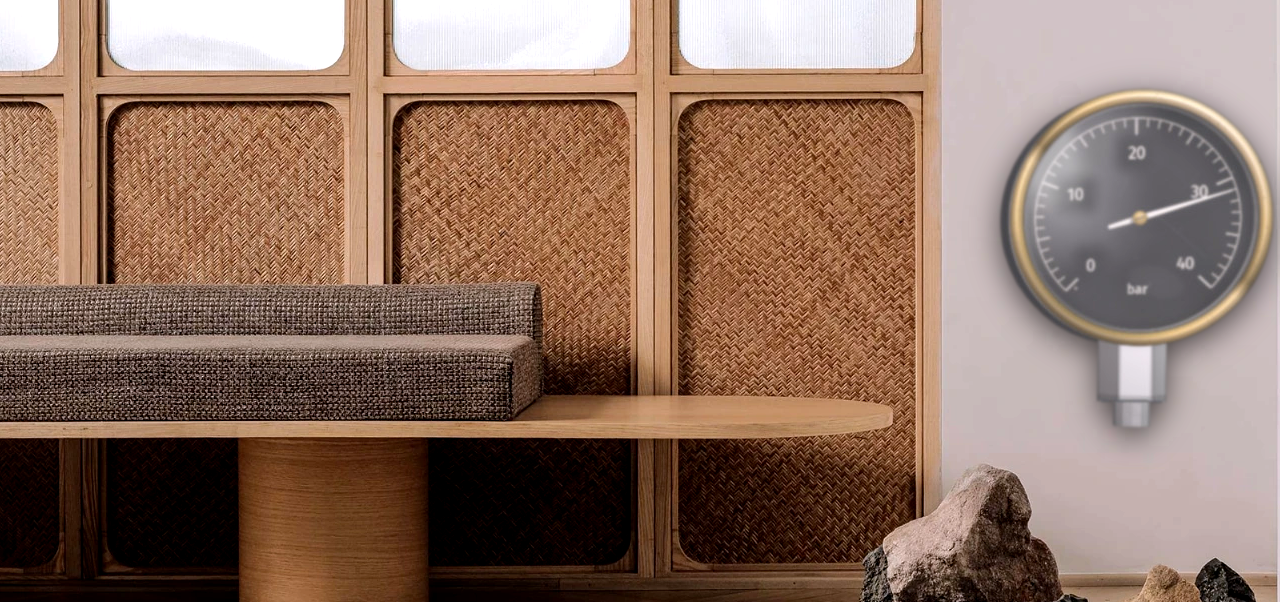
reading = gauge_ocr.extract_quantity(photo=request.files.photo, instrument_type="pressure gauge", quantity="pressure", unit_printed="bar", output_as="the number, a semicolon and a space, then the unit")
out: 31; bar
